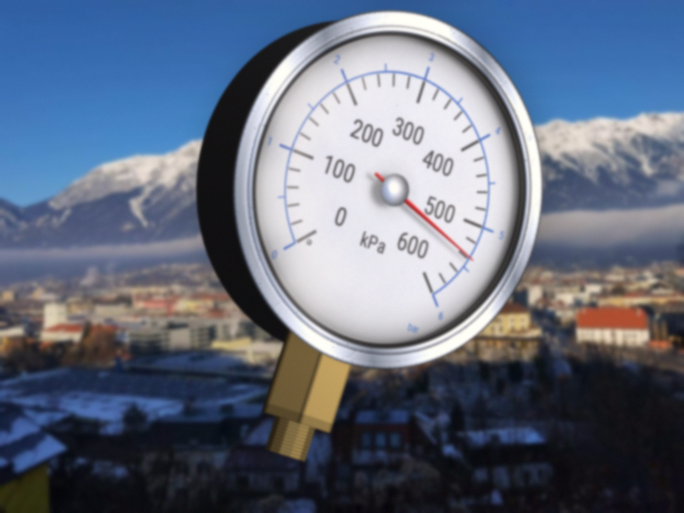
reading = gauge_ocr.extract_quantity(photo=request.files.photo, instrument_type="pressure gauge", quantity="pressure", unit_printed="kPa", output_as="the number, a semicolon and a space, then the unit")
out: 540; kPa
